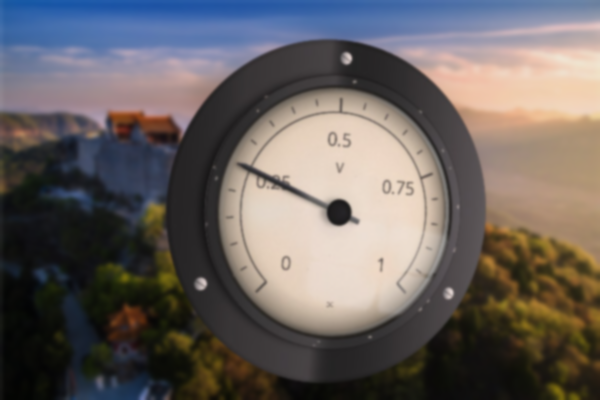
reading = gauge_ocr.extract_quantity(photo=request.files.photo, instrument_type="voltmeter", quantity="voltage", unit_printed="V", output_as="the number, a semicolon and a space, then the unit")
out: 0.25; V
